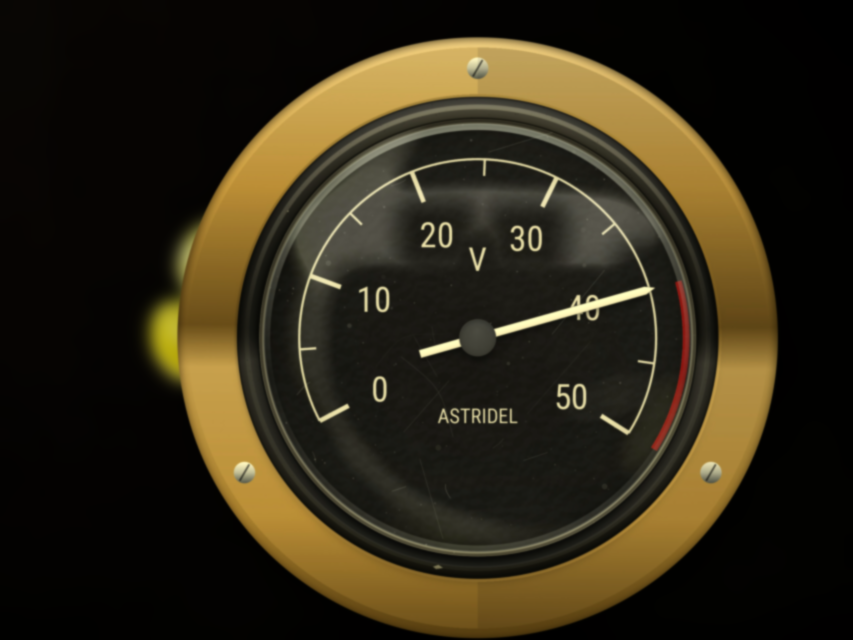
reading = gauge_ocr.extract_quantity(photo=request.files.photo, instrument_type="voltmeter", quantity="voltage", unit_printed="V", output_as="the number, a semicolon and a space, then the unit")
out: 40; V
